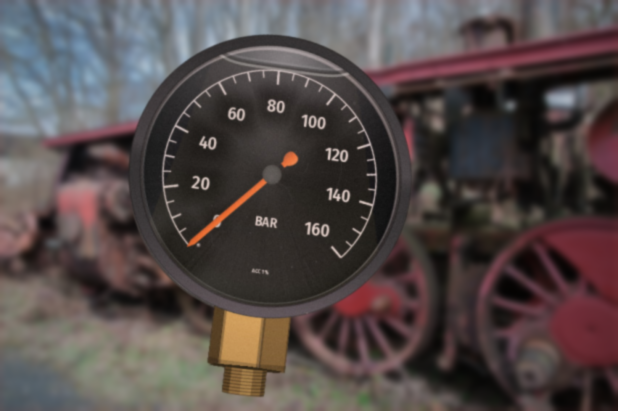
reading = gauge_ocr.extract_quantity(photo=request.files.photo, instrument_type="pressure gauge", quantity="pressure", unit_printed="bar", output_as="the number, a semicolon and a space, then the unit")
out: 0; bar
